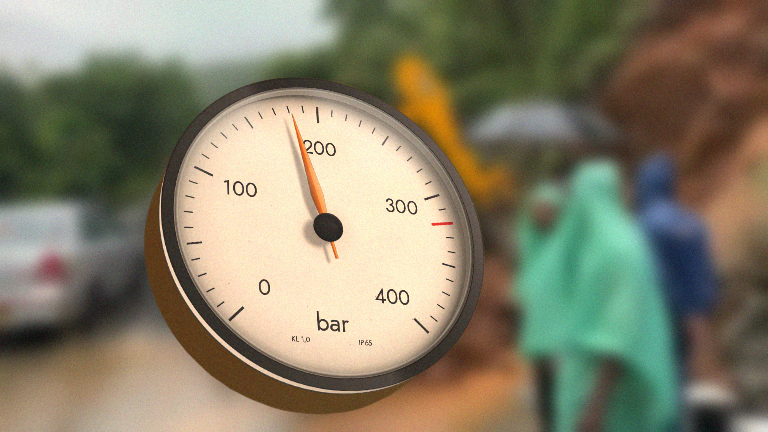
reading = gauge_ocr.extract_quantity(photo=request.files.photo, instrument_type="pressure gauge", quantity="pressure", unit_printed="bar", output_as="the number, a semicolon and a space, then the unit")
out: 180; bar
